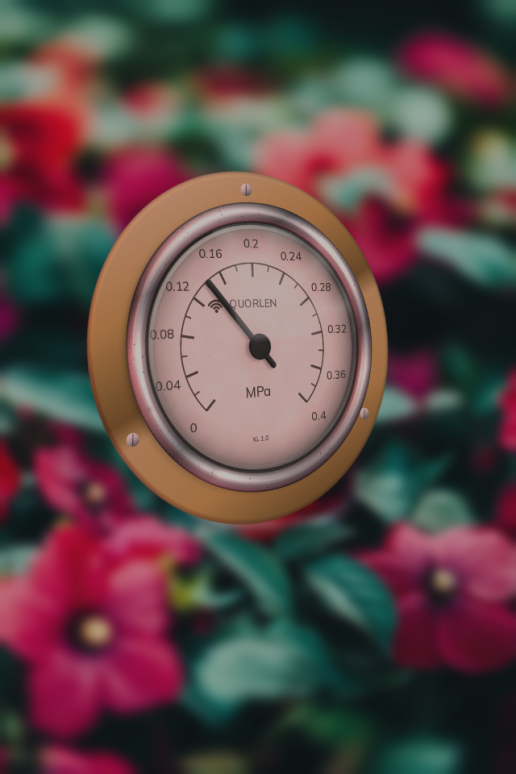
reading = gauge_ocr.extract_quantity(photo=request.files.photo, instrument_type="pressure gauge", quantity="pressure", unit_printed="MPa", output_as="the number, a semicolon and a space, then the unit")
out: 0.14; MPa
